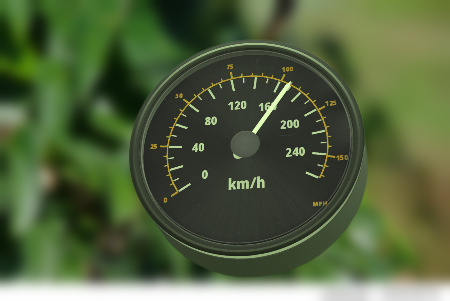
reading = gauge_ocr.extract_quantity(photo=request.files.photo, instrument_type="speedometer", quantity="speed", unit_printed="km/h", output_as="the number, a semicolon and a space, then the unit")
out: 170; km/h
